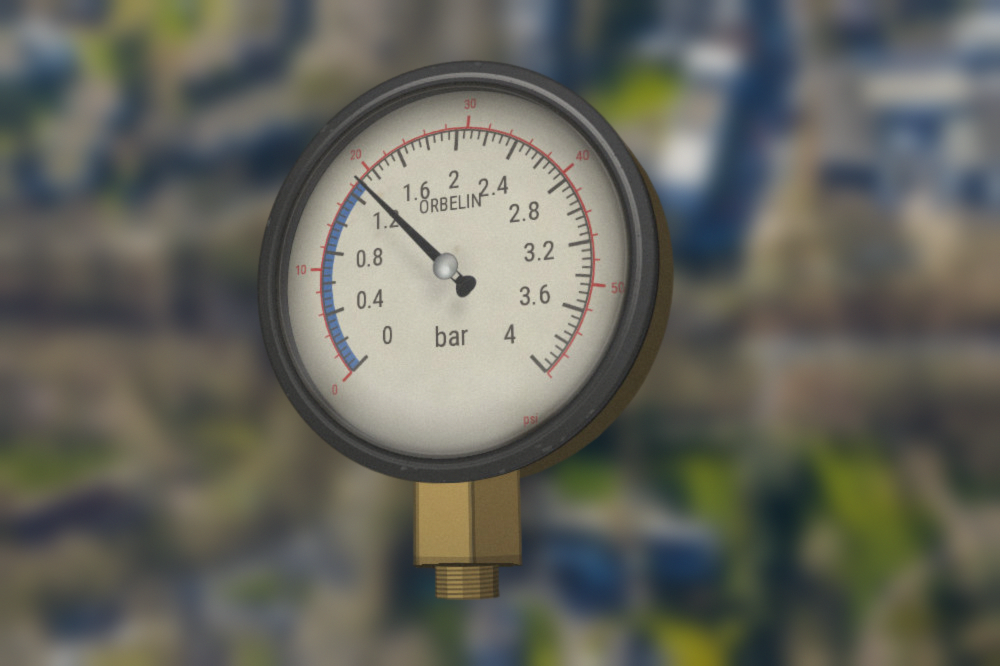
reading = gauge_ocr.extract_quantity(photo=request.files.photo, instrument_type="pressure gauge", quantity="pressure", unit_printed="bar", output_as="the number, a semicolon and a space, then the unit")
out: 1.3; bar
